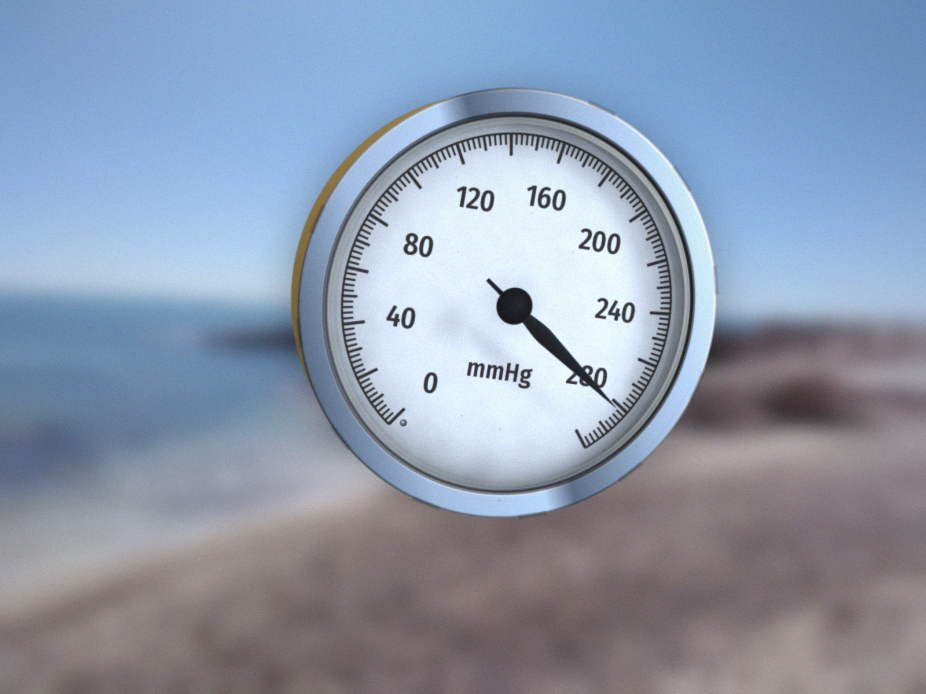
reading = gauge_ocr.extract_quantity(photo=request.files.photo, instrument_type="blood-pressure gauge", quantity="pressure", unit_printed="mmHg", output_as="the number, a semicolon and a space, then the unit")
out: 282; mmHg
